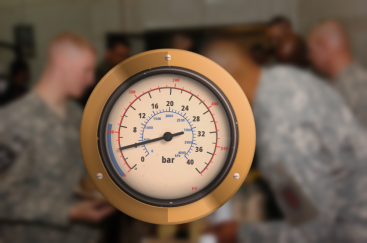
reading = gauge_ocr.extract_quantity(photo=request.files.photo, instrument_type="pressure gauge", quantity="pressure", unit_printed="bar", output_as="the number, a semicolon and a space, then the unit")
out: 4; bar
